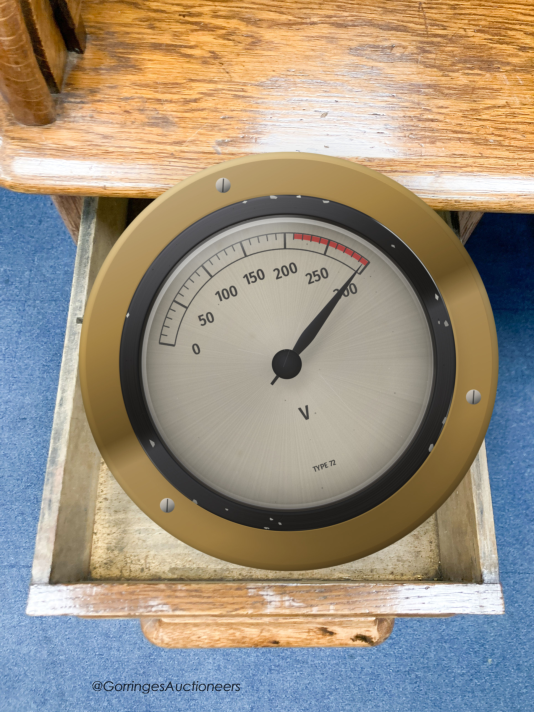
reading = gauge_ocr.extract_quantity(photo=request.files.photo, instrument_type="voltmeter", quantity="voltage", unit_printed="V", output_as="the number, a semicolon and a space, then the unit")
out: 295; V
